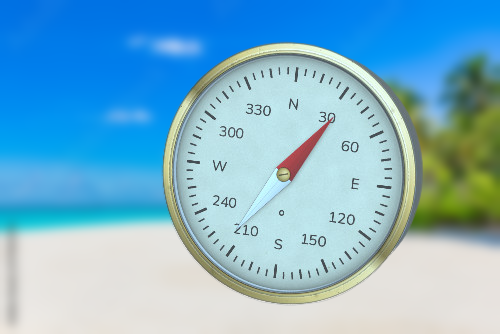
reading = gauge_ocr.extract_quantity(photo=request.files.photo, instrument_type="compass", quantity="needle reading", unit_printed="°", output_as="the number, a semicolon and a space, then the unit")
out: 35; °
